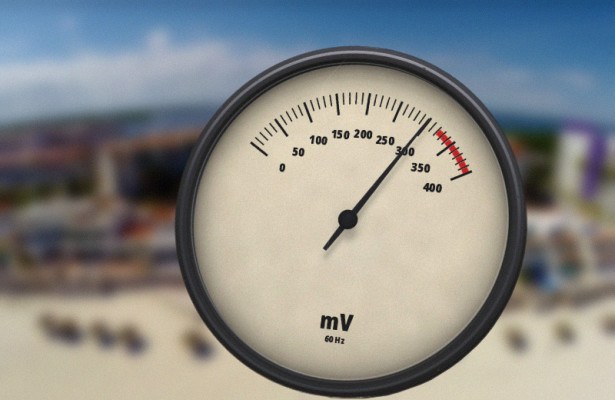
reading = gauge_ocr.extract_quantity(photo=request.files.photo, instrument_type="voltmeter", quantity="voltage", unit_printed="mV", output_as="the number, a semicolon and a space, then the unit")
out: 300; mV
